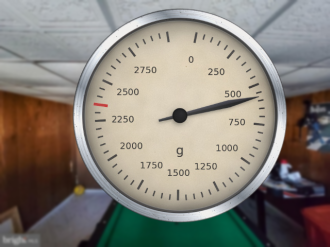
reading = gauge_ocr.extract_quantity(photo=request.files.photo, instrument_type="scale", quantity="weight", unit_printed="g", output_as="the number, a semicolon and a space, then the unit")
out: 575; g
